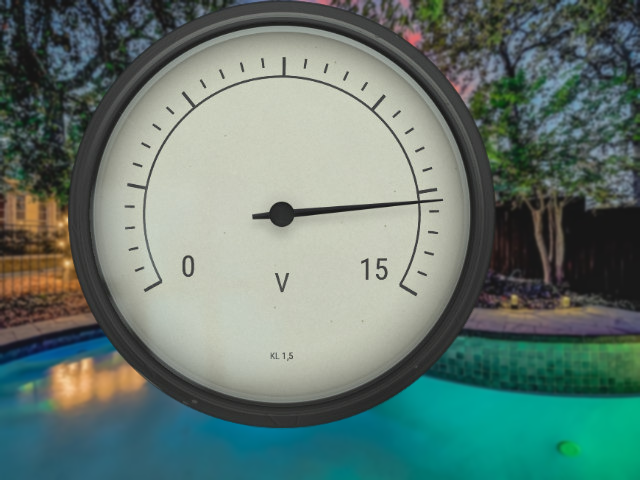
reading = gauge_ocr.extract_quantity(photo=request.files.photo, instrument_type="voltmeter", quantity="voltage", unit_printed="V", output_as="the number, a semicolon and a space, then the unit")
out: 12.75; V
